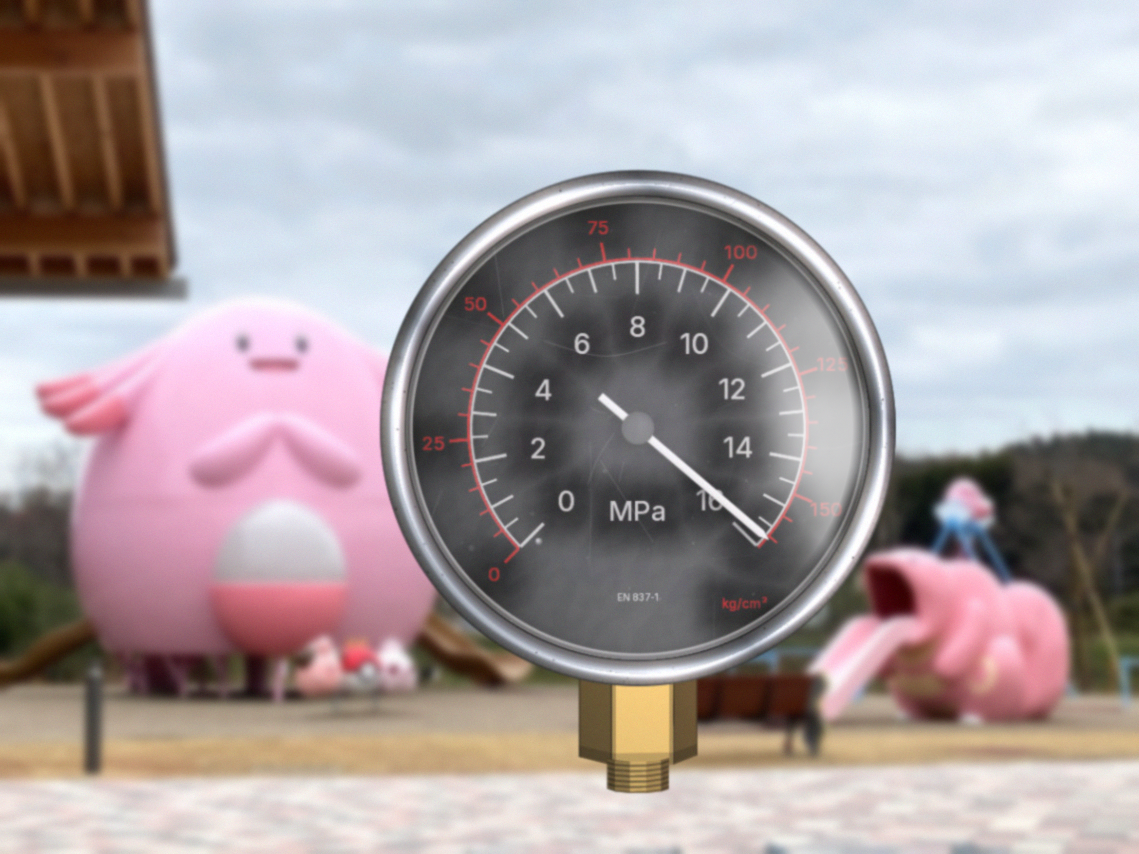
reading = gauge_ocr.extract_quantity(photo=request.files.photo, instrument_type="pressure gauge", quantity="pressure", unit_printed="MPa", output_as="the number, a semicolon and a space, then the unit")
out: 15.75; MPa
